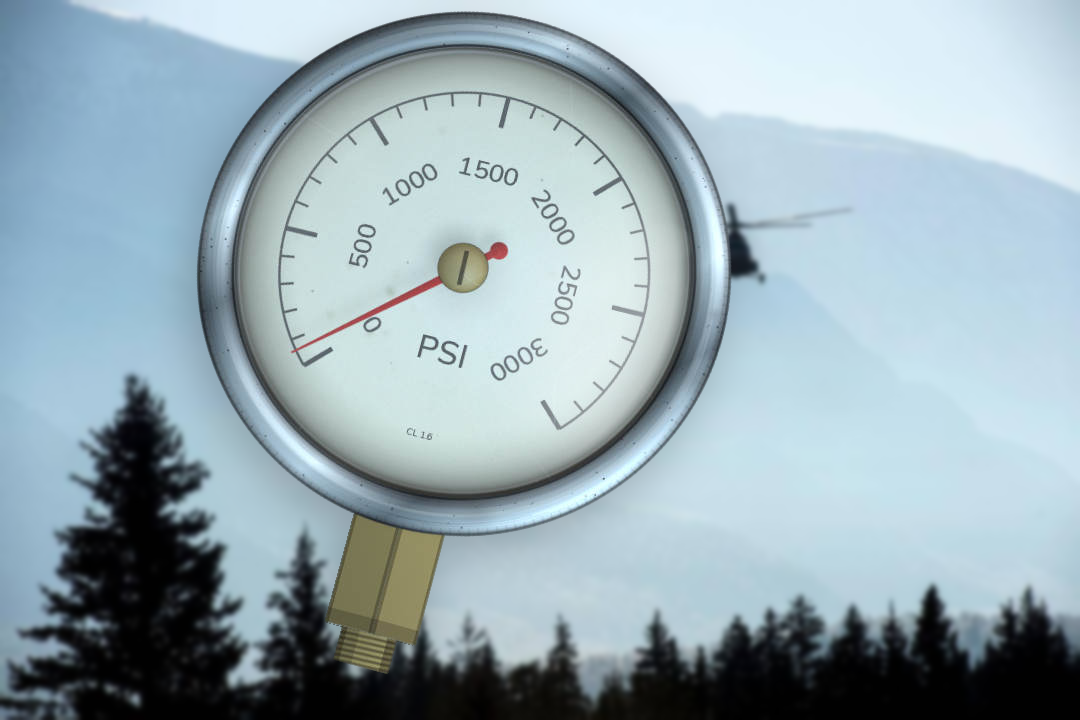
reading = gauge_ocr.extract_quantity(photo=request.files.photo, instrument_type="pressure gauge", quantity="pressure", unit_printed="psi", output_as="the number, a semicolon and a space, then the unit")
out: 50; psi
